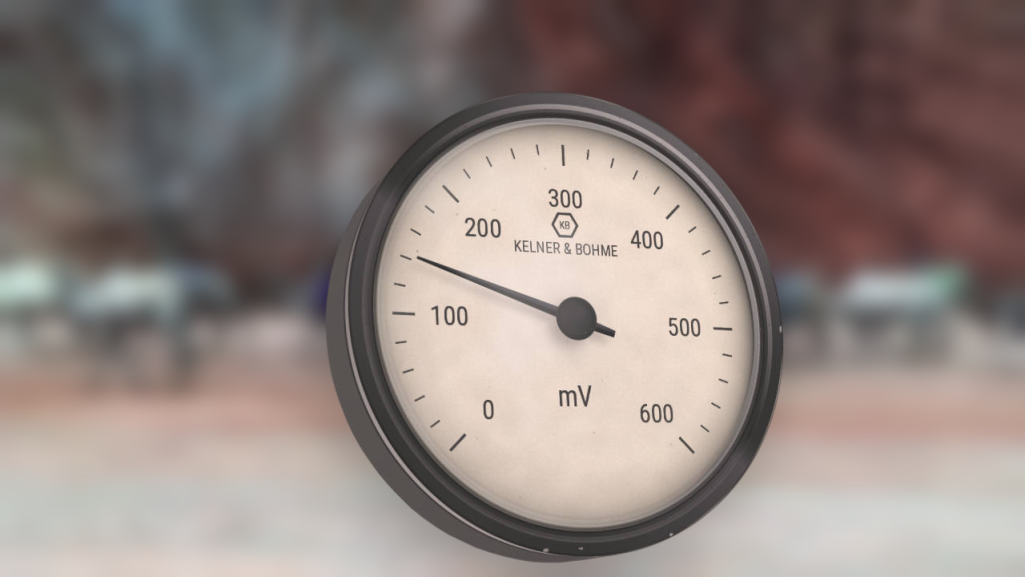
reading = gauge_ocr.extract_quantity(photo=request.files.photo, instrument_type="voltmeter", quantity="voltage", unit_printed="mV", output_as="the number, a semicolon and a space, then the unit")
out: 140; mV
